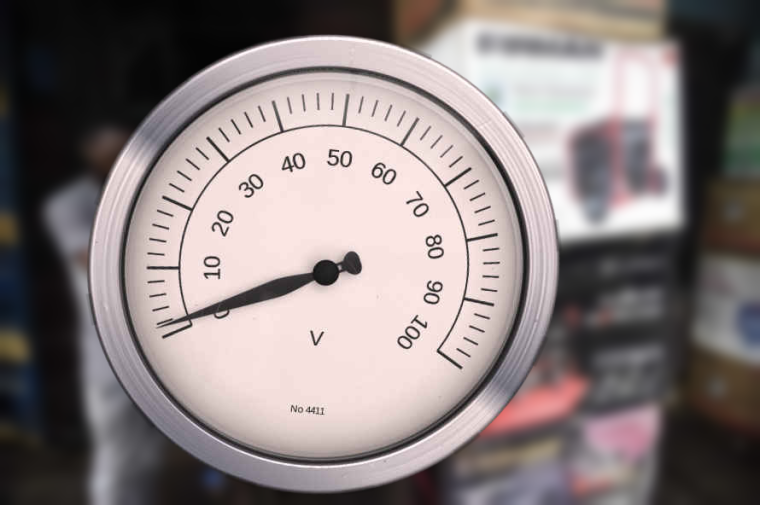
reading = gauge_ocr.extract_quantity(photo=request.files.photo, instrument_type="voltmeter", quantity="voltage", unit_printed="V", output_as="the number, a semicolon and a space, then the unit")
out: 2; V
